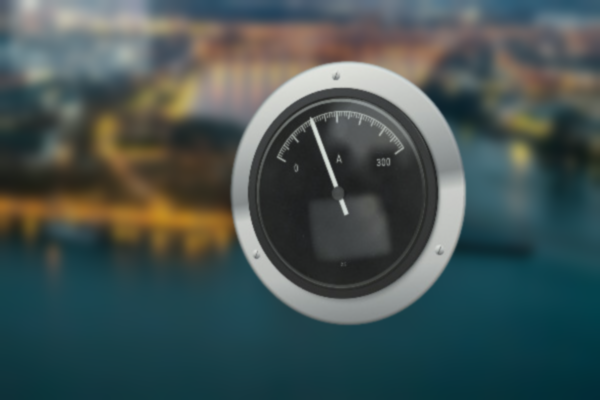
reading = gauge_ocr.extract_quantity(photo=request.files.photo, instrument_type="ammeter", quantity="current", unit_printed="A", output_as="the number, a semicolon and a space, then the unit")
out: 100; A
